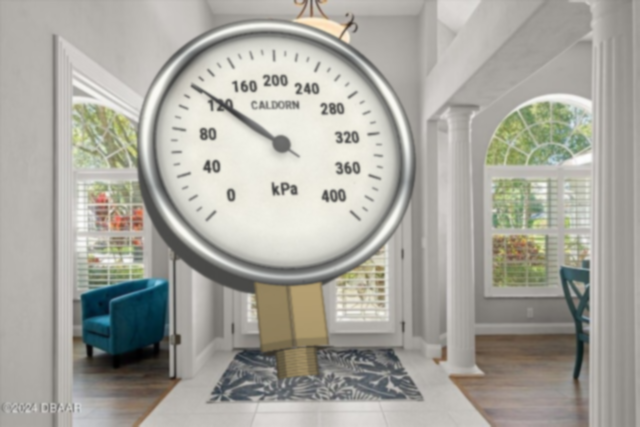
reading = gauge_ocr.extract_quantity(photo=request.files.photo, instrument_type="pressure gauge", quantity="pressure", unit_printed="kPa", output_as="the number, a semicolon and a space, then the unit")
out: 120; kPa
